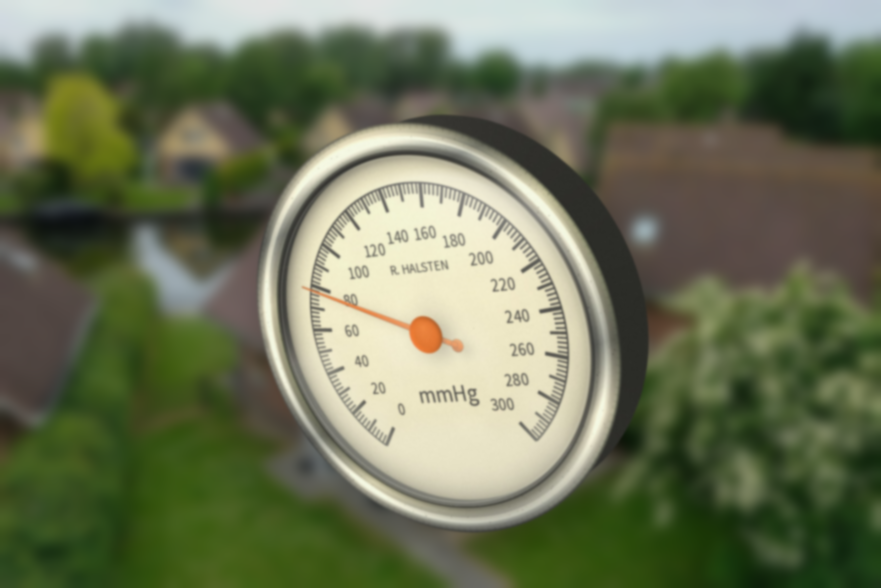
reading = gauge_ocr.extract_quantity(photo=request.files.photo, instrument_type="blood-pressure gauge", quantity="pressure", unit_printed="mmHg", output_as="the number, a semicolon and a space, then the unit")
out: 80; mmHg
